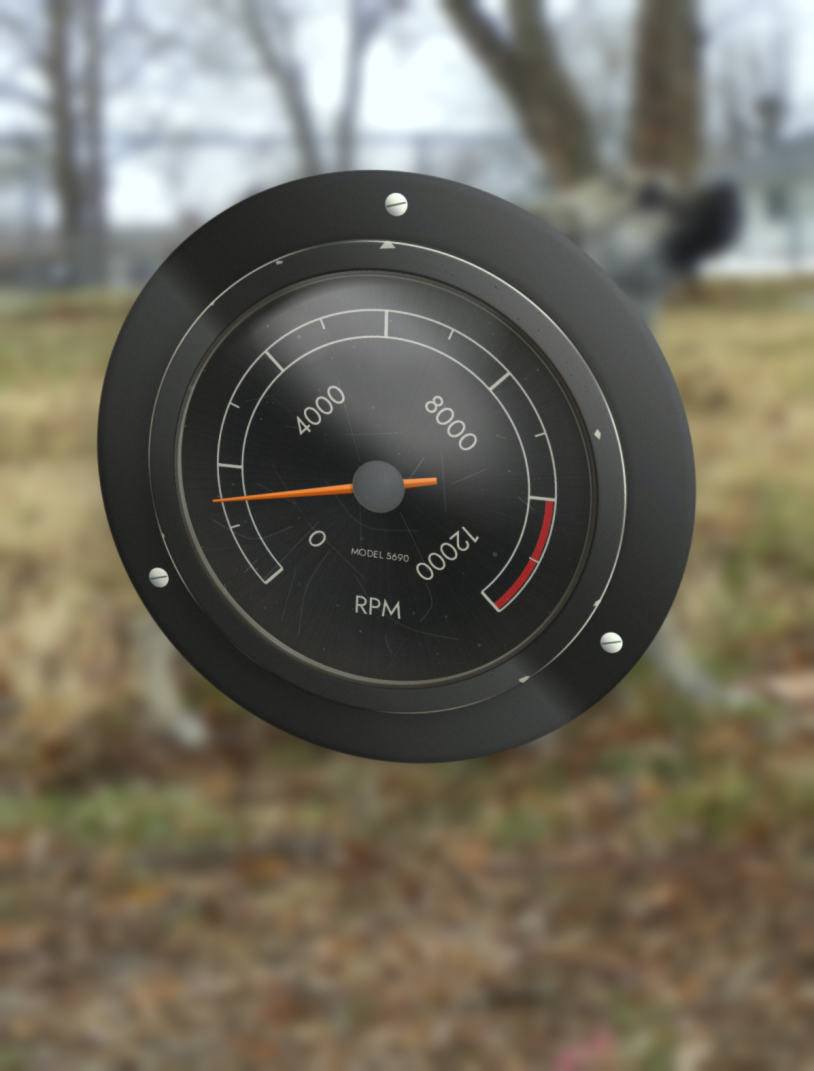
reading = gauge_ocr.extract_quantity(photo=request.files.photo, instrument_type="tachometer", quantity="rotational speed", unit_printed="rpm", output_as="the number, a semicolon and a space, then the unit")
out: 1500; rpm
